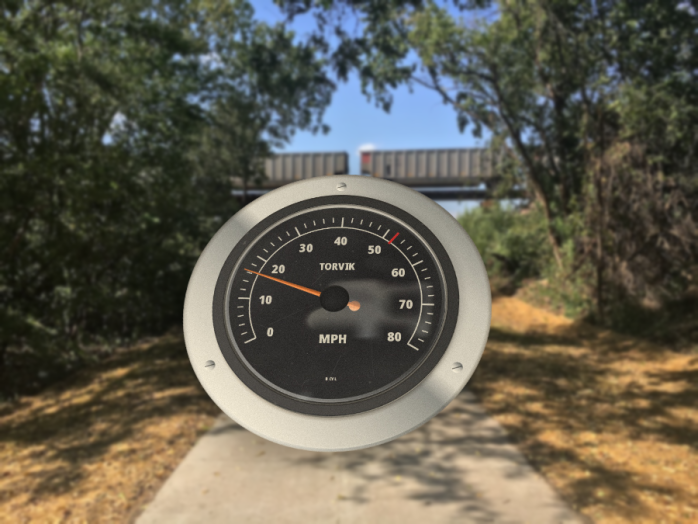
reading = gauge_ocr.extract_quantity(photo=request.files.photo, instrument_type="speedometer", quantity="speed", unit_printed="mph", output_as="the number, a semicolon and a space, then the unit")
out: 16; mph
